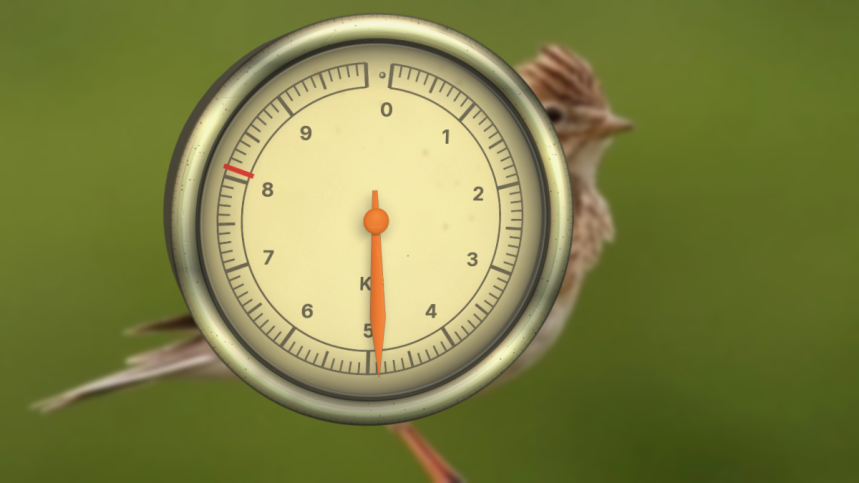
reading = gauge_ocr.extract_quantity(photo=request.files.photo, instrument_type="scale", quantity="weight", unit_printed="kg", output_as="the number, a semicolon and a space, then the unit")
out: 4.9; kg
